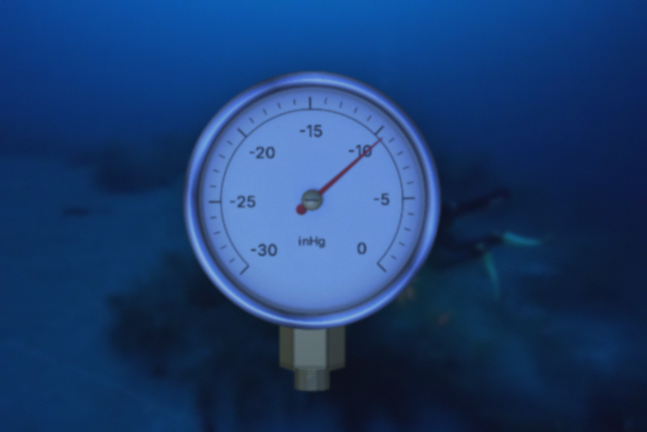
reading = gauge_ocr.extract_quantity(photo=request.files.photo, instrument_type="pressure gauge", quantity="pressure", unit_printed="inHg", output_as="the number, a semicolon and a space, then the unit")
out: -9.5; inHg
